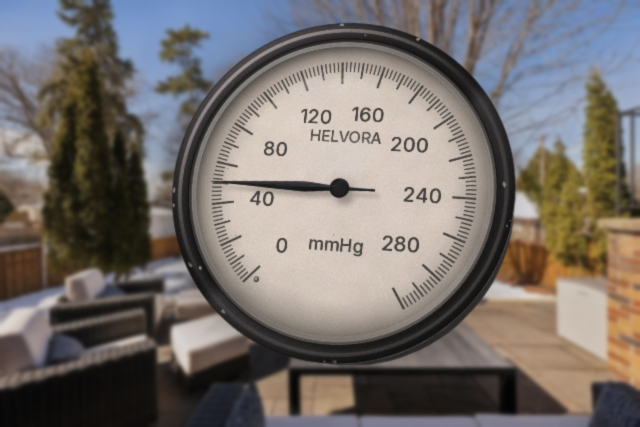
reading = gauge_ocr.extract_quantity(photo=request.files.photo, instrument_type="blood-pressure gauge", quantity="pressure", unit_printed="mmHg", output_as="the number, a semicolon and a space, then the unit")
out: 50; mmHg
